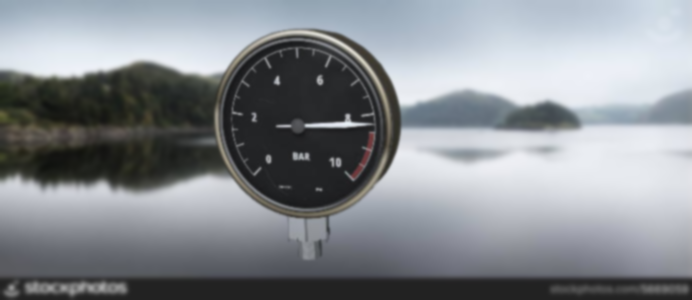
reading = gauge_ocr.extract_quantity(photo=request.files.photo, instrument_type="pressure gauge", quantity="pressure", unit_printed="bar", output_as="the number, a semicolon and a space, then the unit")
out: 8.25; bar
